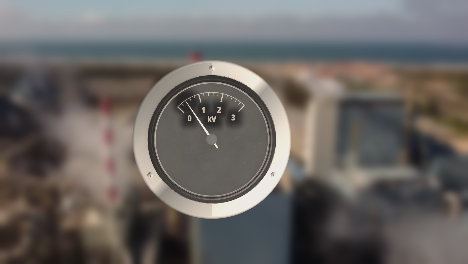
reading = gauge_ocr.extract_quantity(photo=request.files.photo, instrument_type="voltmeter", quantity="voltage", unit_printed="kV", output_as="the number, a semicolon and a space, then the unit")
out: 0.4; kV
